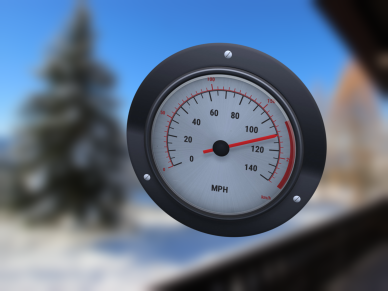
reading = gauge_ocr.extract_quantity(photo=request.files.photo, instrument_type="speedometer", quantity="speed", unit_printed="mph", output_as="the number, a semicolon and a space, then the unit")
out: 110; mph
